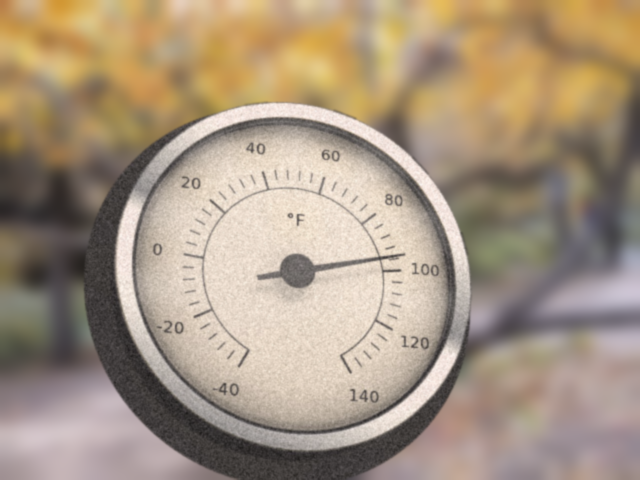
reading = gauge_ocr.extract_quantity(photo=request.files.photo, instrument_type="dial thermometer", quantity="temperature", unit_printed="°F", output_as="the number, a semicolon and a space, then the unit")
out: 96; °F
